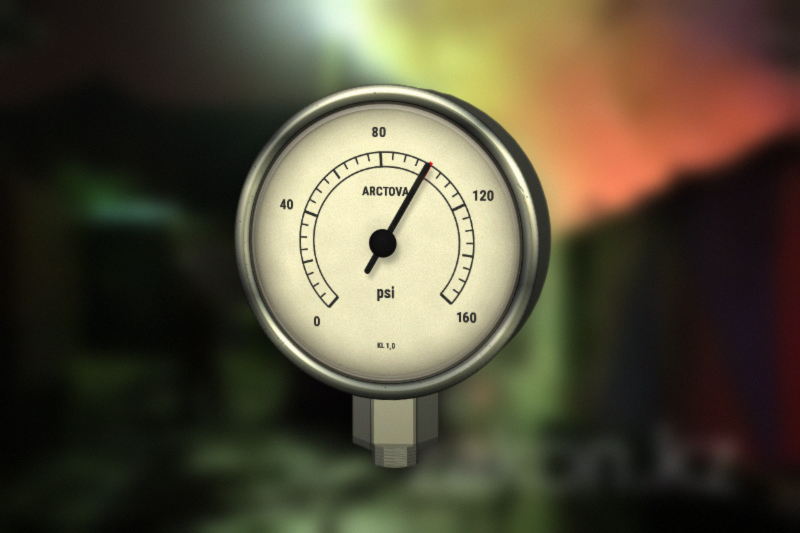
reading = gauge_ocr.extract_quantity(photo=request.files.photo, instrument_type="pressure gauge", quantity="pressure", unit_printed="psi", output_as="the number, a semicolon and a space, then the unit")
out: 100; psi
